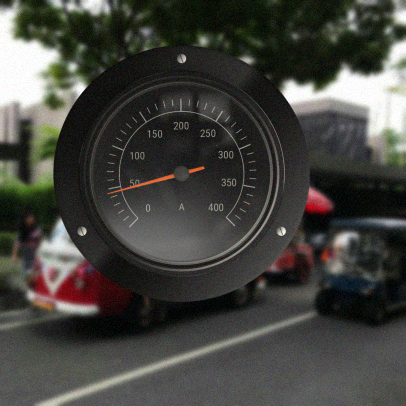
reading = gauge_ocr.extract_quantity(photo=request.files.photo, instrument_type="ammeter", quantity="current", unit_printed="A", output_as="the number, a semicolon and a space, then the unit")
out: 45; A
